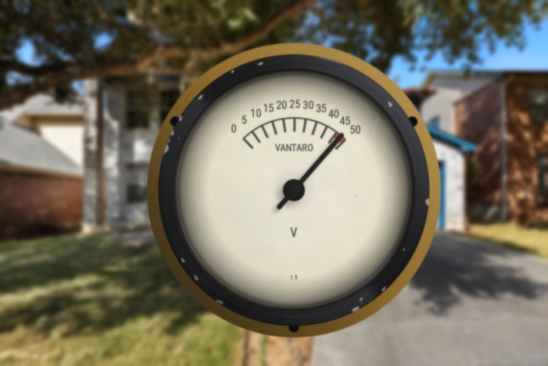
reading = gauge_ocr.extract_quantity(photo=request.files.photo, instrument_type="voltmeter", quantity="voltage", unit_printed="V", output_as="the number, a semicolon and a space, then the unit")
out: 47.5; V
